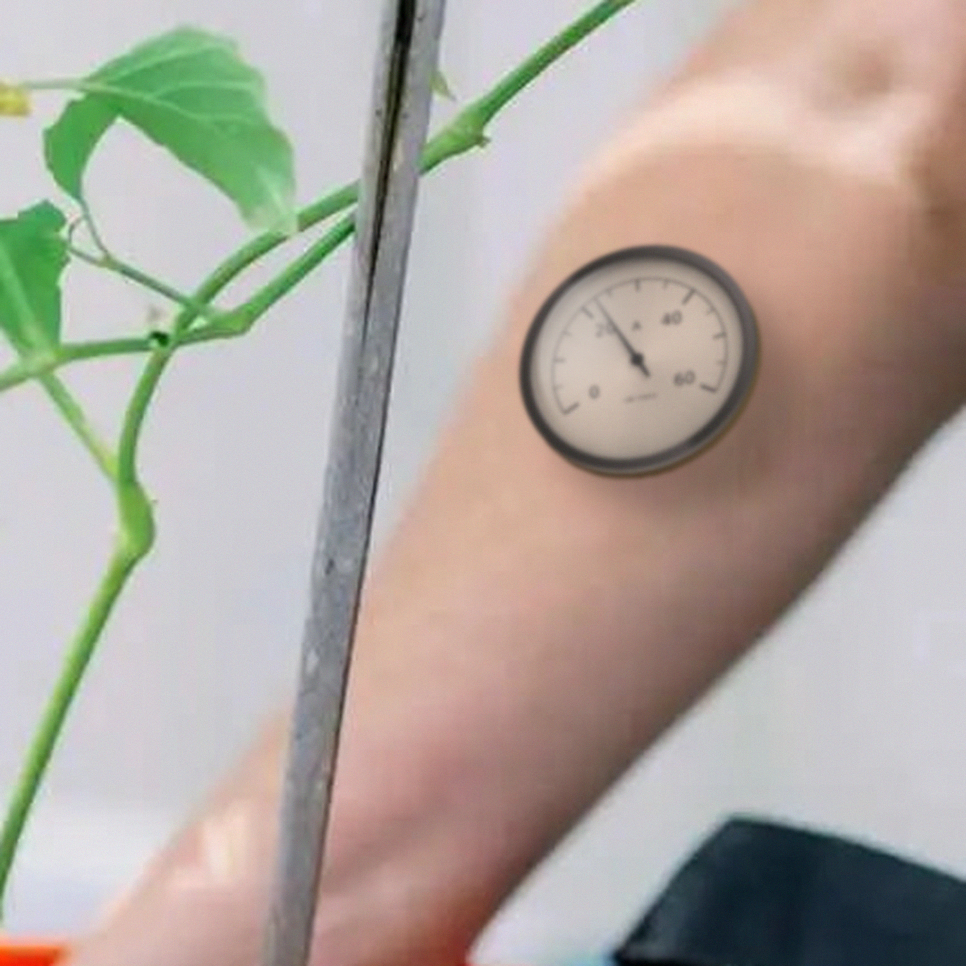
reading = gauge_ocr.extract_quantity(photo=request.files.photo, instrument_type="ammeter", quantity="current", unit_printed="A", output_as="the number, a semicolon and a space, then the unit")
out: 22.5; A
